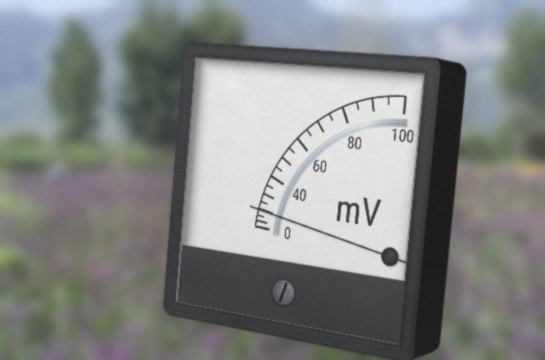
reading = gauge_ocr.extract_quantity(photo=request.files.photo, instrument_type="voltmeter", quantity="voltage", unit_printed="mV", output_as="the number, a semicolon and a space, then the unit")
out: 20; mV
